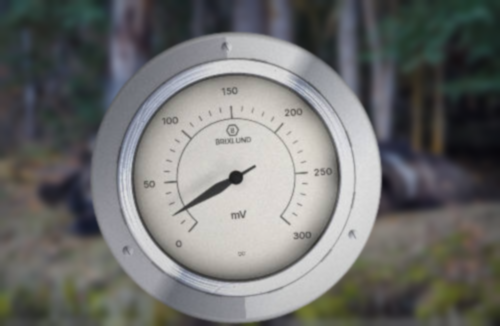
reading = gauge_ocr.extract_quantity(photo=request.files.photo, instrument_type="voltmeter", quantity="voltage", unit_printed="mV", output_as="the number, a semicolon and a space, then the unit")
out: 20; mV
